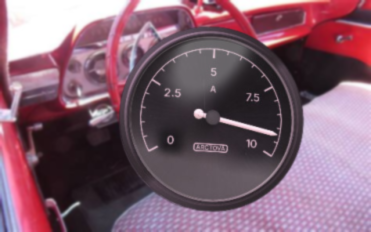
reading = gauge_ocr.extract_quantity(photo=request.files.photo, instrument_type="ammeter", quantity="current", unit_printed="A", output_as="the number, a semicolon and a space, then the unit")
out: 9.25; A
